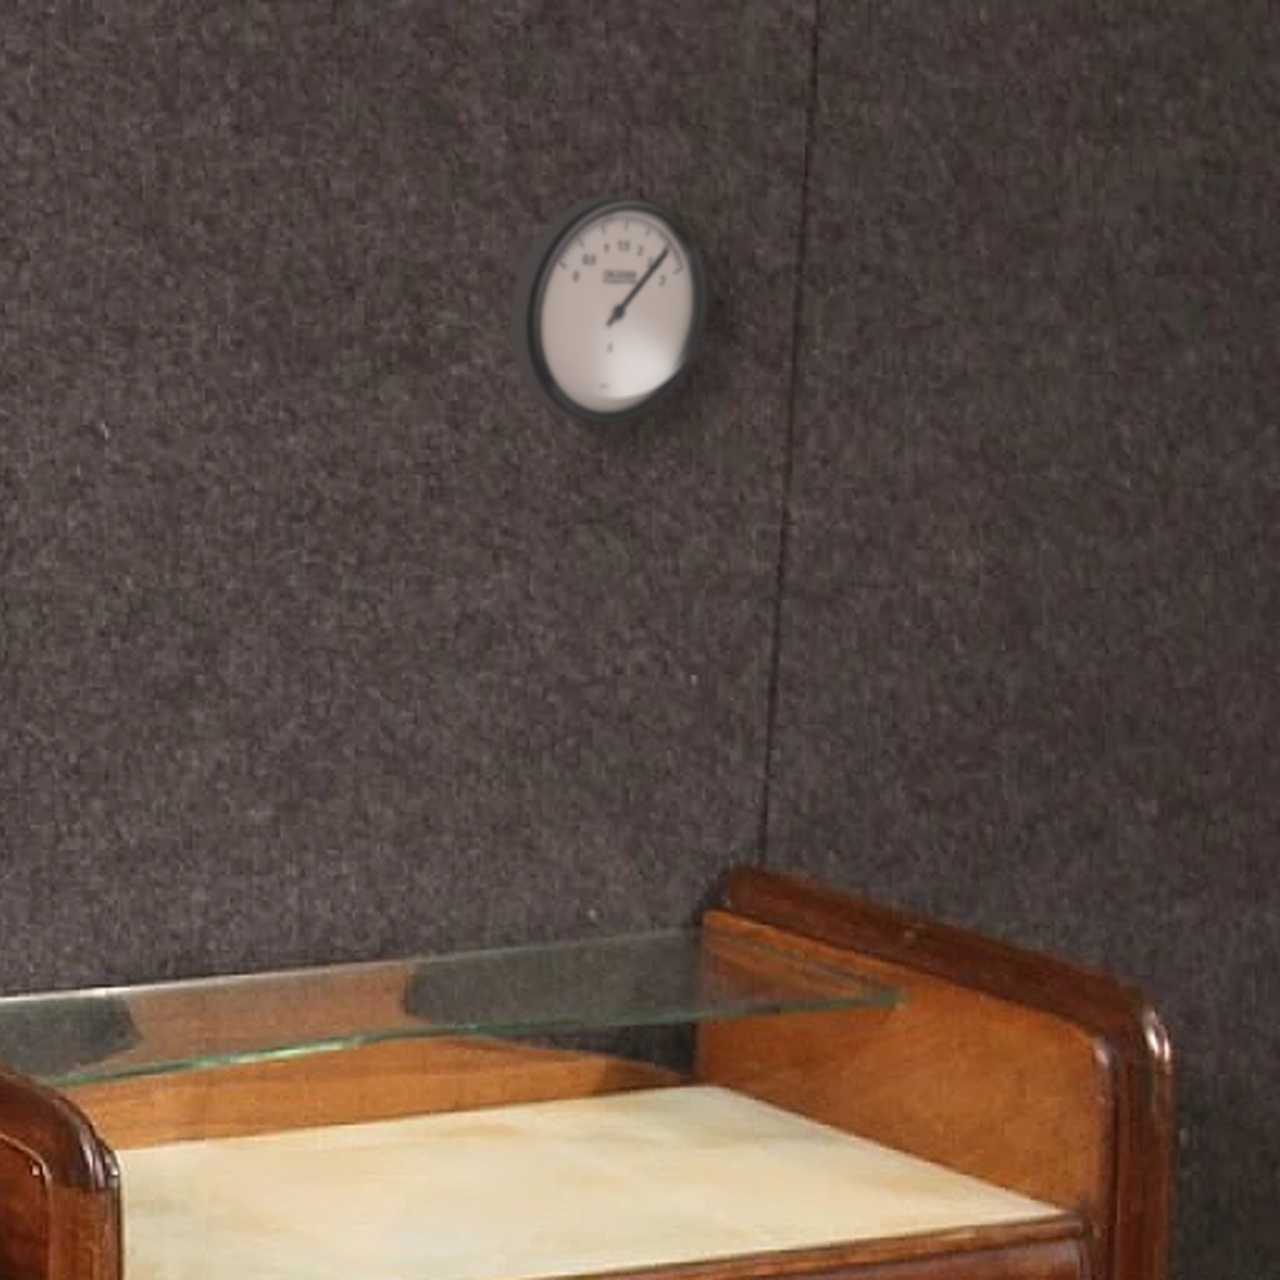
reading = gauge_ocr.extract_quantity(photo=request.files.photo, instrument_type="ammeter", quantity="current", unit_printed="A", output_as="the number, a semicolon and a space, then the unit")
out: 2.5; A
